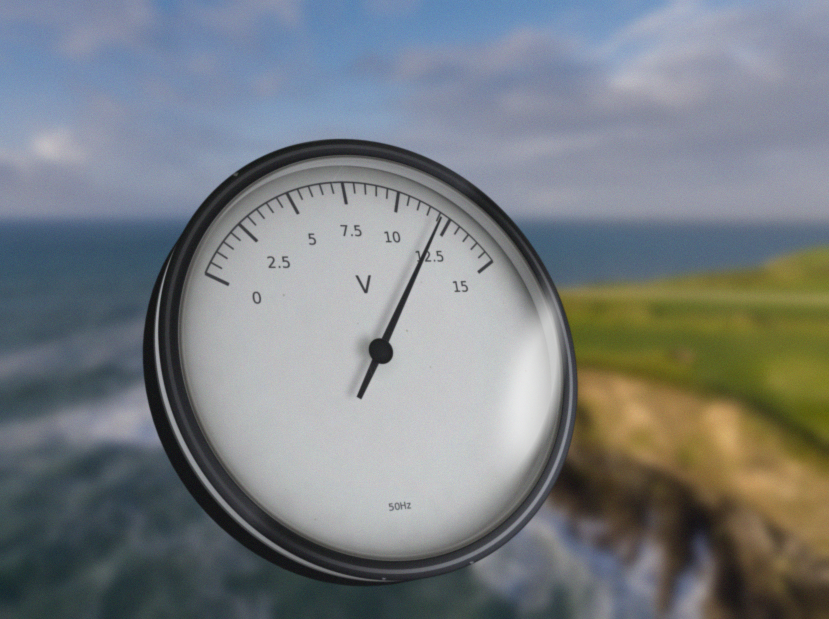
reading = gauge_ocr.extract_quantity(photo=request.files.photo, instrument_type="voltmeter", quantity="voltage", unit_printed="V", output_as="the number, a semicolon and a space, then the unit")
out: 12; V
